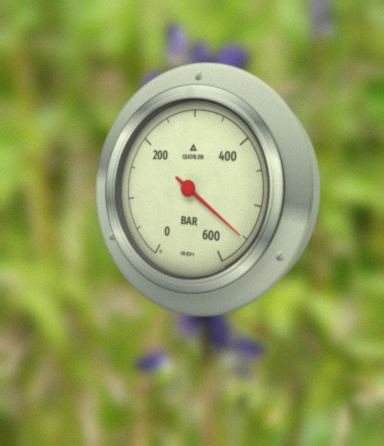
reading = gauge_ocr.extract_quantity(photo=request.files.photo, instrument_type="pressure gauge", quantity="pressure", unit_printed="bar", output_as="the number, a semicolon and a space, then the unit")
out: 550; bar
